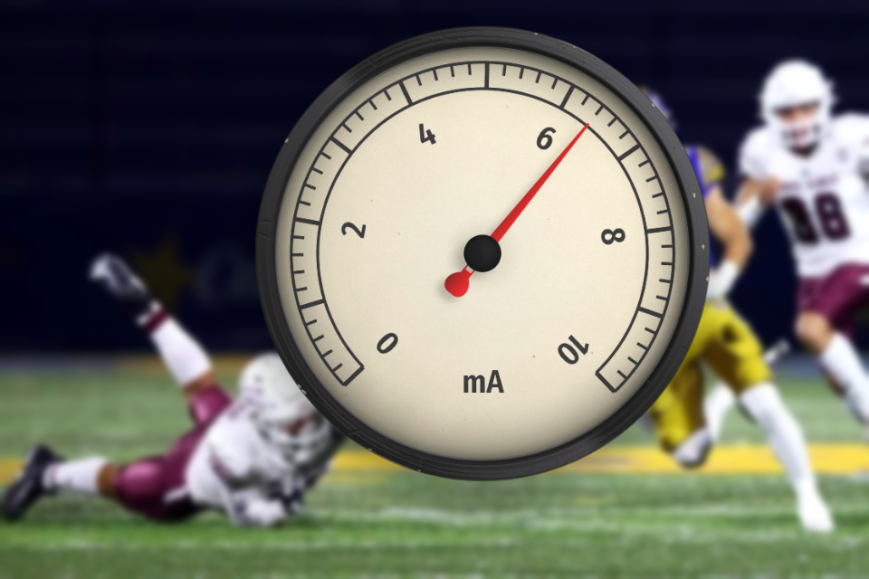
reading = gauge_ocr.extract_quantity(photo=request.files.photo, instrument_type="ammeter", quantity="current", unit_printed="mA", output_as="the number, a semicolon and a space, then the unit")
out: 6.4; mA
